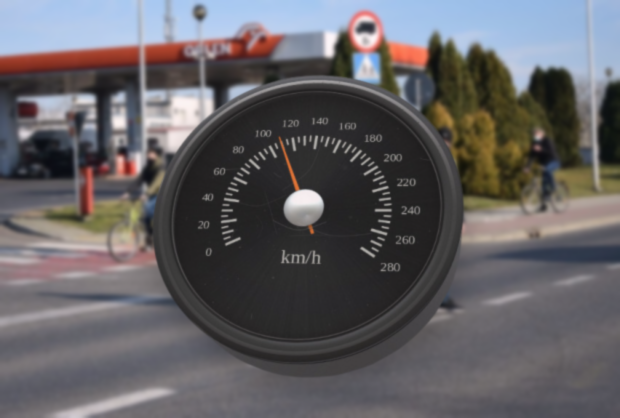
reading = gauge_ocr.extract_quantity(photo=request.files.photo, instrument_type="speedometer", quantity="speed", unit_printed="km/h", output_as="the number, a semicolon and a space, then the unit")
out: 110; km/h
